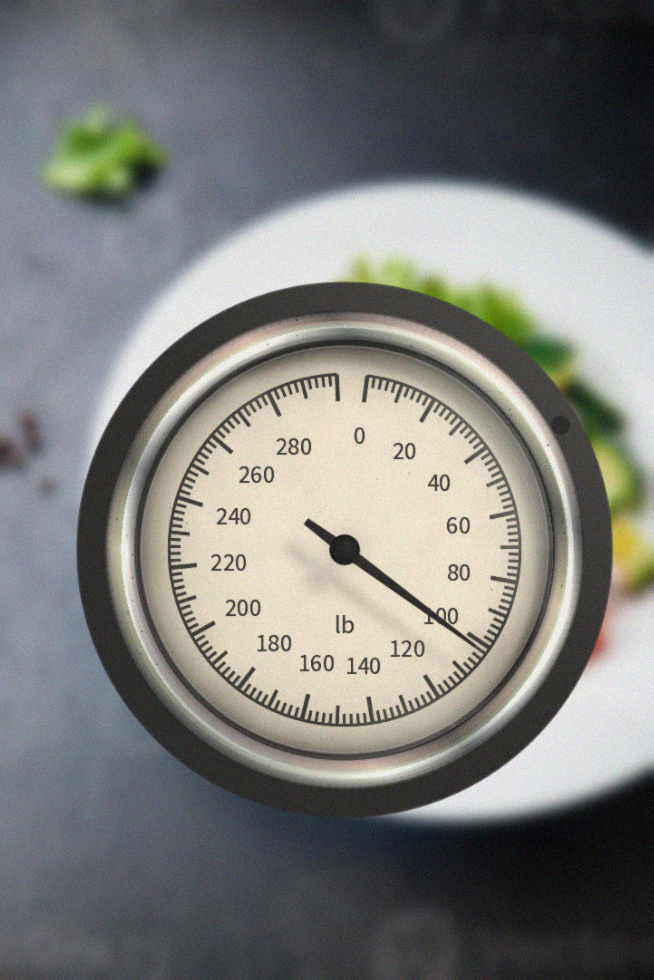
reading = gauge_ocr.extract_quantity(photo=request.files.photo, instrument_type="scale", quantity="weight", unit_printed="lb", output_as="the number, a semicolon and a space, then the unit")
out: 102; lb
